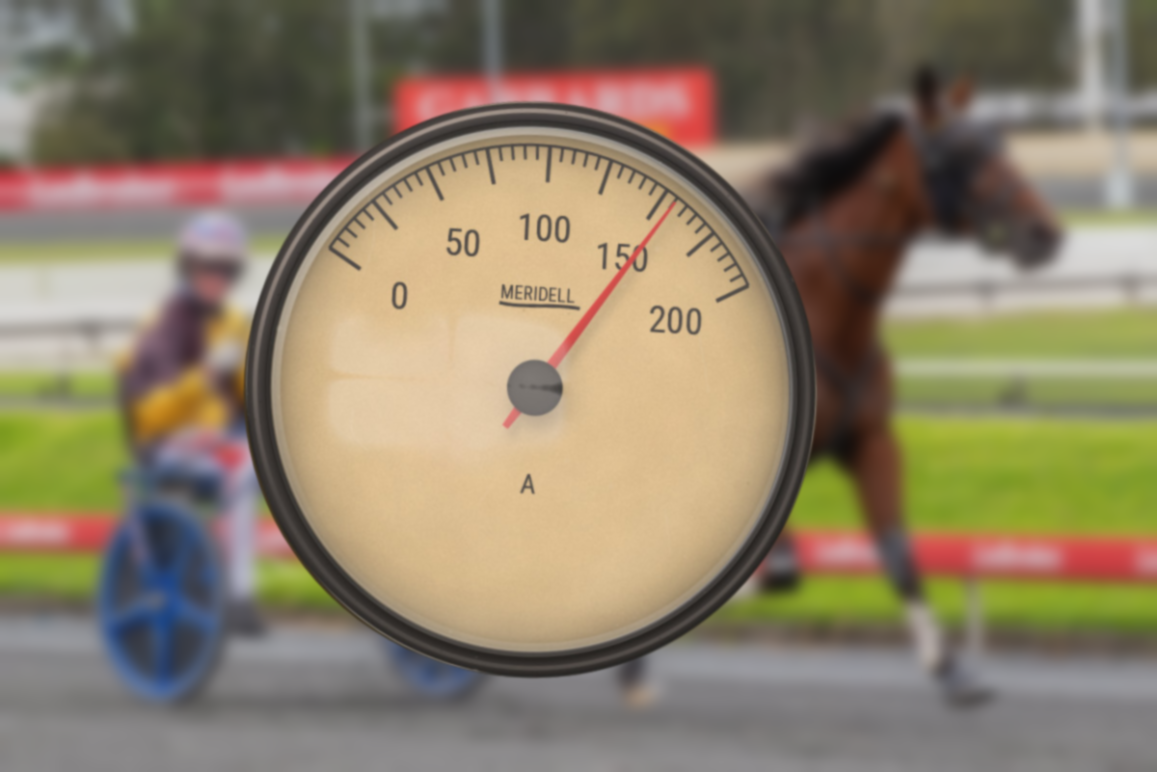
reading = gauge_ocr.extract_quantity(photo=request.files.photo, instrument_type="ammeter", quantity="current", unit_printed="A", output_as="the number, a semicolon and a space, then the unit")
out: 155; A
